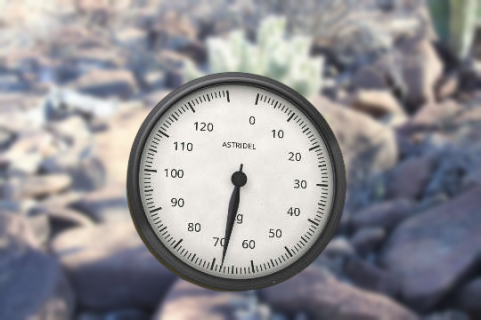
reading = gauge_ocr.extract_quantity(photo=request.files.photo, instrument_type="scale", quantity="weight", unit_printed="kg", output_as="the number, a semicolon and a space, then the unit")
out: 68; kg
